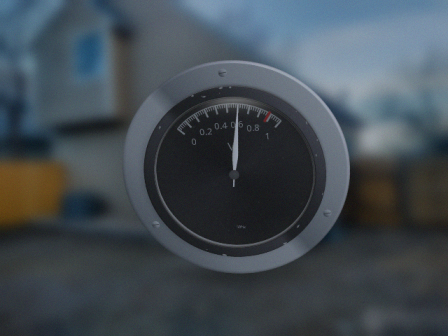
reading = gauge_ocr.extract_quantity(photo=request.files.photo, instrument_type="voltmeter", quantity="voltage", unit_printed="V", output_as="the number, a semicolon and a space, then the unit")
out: 0.6; V
